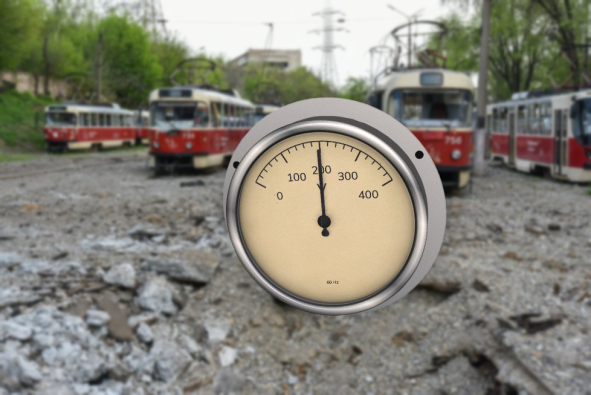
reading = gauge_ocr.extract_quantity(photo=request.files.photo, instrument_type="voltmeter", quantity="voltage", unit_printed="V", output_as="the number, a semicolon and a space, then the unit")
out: 200; V
